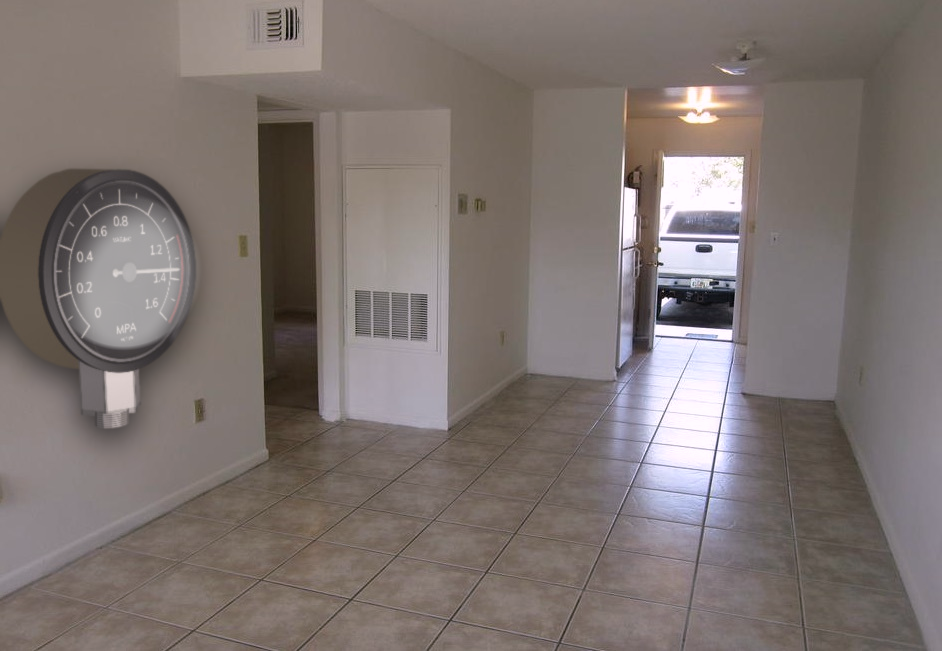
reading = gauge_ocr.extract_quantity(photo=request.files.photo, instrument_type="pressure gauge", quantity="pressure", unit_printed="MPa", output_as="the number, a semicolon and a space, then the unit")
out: 1.35; MPa
